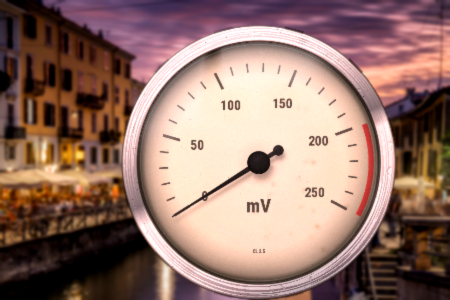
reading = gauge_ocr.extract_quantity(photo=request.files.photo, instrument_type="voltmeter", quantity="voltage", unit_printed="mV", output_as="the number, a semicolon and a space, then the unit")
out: 0; mV
